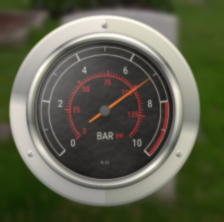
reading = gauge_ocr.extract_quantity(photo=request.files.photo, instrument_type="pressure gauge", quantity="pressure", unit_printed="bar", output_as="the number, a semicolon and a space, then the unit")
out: 7; bar
